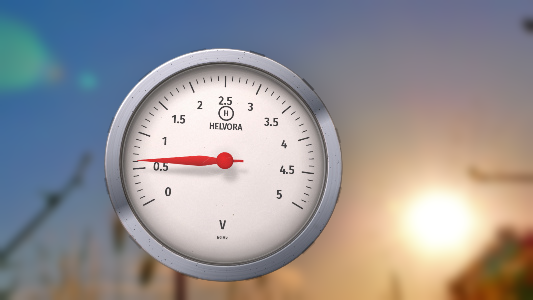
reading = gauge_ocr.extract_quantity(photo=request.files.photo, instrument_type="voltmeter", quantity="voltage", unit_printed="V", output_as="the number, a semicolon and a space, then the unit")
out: 0.6; V
